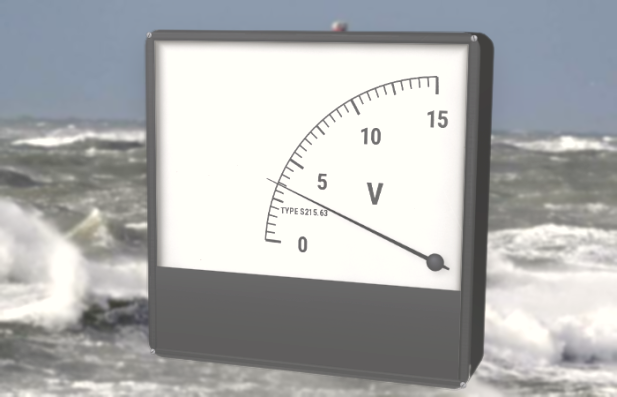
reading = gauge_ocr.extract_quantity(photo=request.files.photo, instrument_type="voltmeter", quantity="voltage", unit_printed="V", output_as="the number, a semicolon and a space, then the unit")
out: 3.5; V
